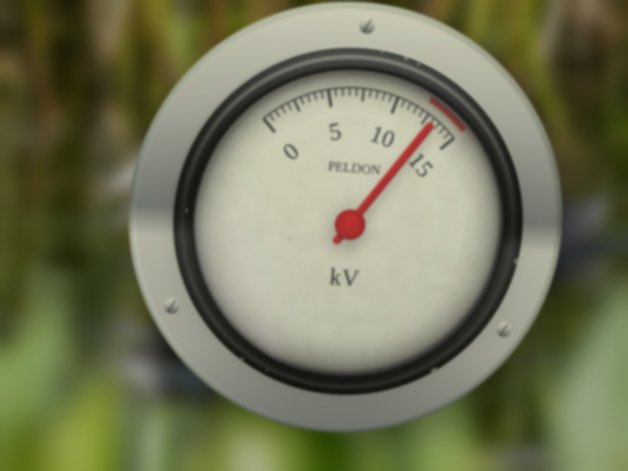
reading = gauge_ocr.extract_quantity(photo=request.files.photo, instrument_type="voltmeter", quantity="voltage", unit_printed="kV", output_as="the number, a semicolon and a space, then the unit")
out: 13; kV
